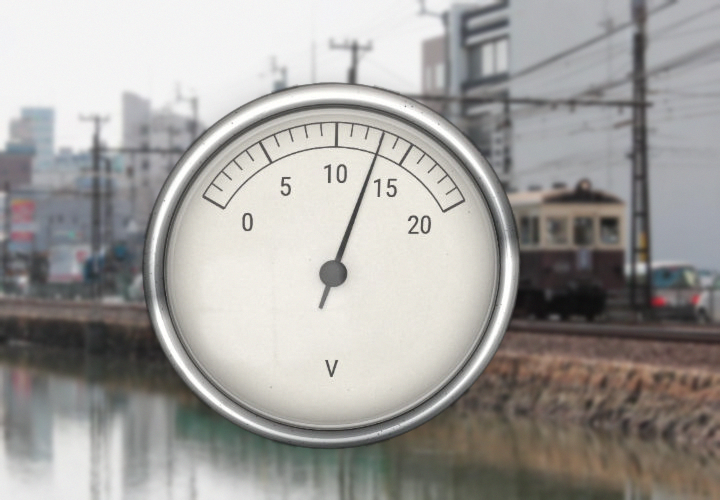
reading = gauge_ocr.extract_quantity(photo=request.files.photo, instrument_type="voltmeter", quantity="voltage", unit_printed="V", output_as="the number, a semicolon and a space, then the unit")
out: 13; V
